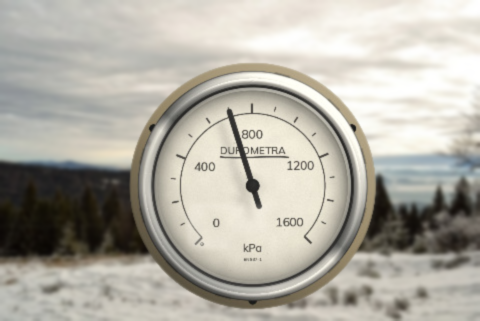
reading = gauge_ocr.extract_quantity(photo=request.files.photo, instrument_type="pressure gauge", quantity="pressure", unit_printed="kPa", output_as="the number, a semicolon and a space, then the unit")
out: 700; kPa
